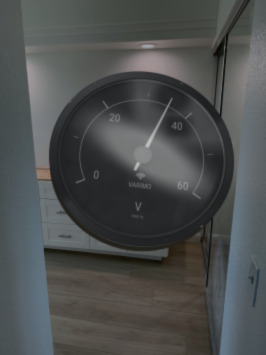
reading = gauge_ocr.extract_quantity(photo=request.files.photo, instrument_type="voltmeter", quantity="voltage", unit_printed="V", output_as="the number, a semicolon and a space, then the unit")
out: 35; V
